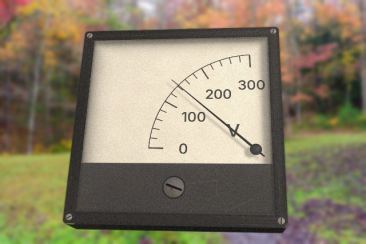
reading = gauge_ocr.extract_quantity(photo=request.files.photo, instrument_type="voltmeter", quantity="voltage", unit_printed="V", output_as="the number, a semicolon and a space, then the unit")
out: 140; V
